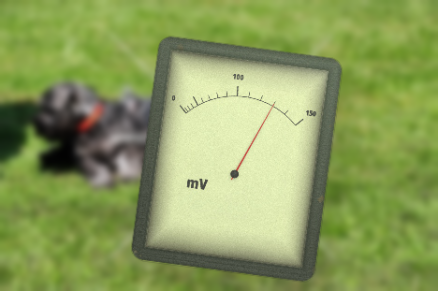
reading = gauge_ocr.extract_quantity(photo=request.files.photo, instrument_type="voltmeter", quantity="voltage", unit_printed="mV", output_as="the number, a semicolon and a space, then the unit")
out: 130; mV
